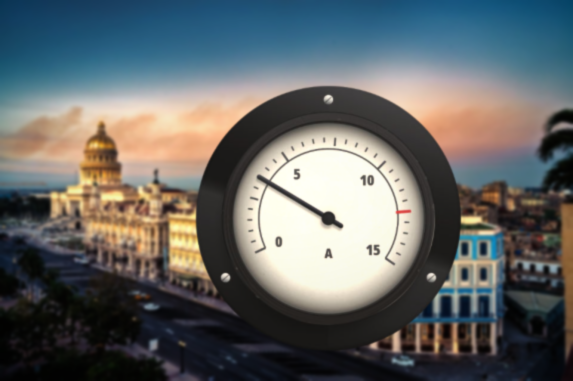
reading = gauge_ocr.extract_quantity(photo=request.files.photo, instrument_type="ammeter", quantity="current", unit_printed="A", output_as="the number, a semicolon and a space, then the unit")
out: 3.5; A
